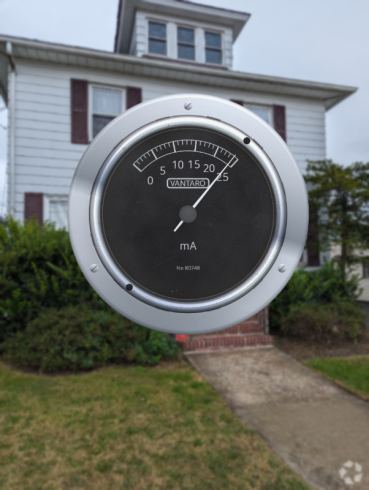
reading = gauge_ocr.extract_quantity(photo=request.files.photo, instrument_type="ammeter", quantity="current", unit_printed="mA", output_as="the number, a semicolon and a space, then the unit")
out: 24; mA
